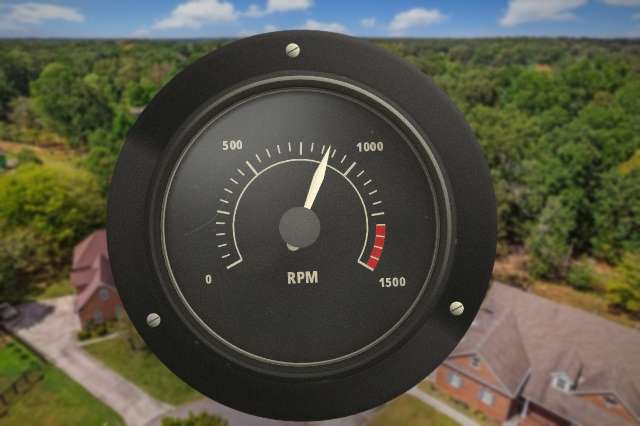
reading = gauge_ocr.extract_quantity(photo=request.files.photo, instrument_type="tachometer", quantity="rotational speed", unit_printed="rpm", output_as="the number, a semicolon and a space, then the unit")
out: 875; rpm
